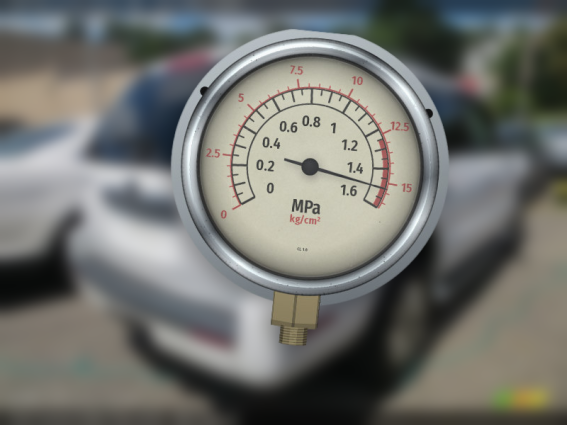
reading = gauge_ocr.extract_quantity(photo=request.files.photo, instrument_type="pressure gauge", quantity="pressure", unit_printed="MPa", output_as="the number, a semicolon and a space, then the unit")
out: 1.5; MPa
